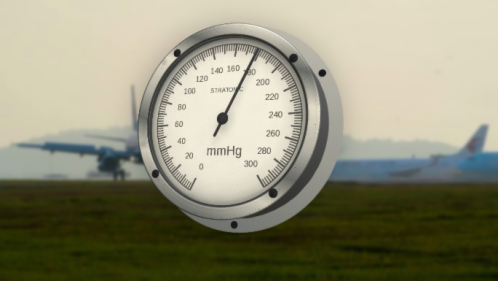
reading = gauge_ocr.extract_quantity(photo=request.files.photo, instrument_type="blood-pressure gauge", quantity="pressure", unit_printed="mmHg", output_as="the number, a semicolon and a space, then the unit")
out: 180; mmHg
